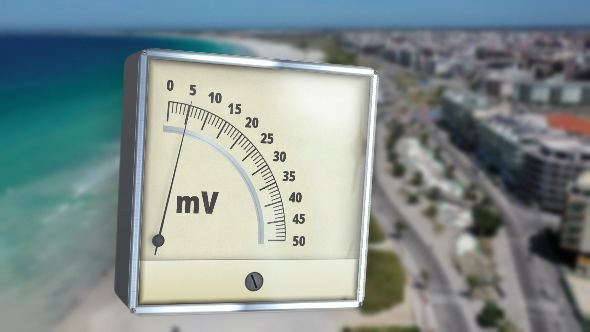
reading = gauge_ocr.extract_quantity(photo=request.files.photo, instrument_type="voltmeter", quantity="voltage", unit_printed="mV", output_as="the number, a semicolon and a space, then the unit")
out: 5; mV
